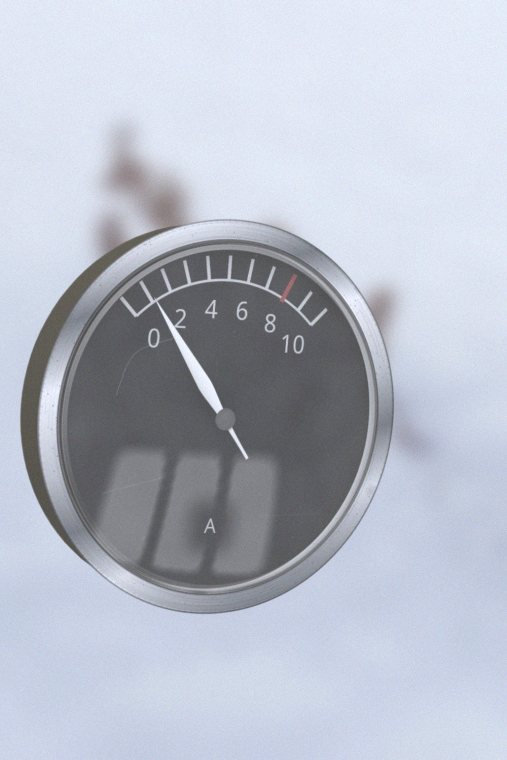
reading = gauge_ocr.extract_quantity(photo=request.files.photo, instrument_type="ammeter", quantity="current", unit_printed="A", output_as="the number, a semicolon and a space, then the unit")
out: 1; A
